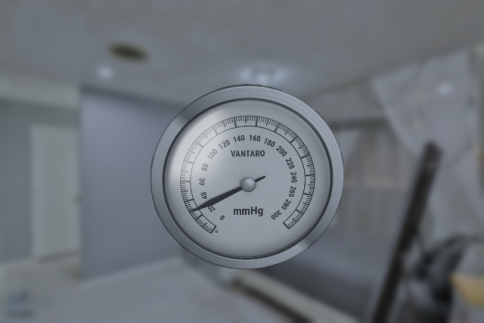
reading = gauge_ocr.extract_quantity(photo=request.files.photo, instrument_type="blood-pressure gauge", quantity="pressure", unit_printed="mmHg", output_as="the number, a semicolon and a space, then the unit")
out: 30; mmHg
